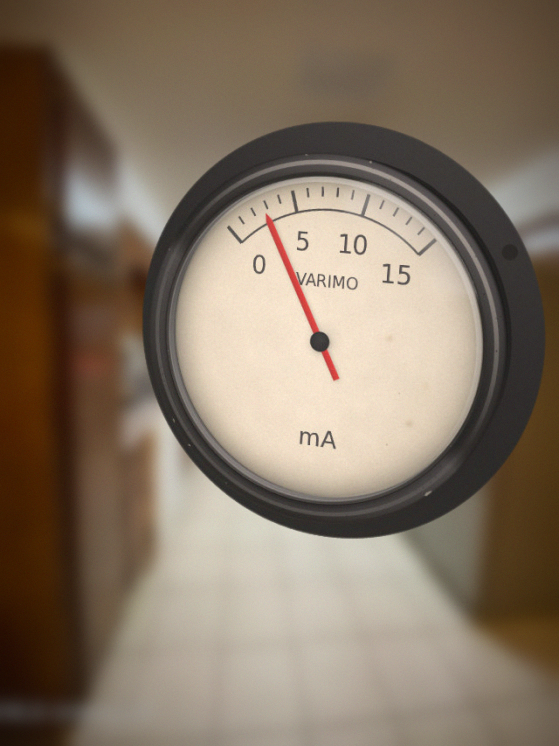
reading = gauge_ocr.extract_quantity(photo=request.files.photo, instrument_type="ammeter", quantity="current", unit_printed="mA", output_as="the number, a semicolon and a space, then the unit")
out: 3; mA
